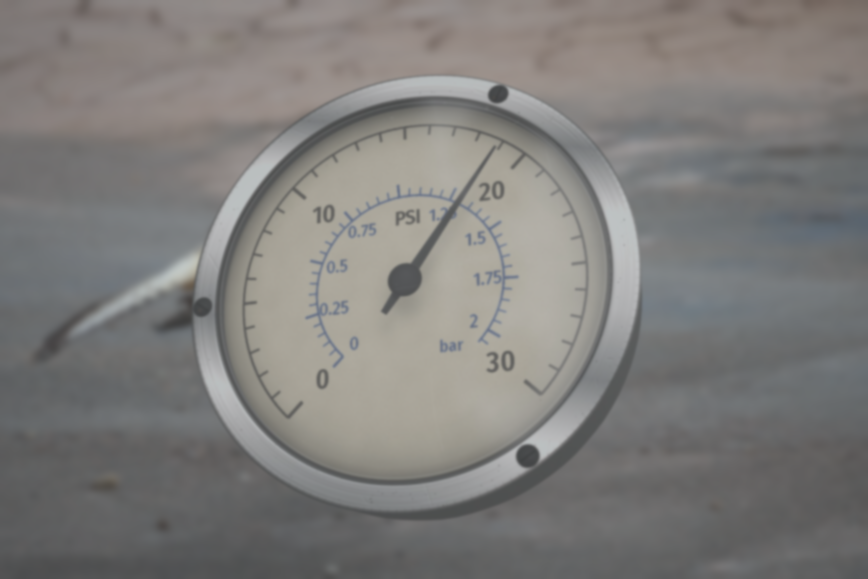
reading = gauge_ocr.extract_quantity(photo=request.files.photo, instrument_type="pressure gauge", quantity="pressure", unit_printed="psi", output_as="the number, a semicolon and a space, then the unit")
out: 19; psi
